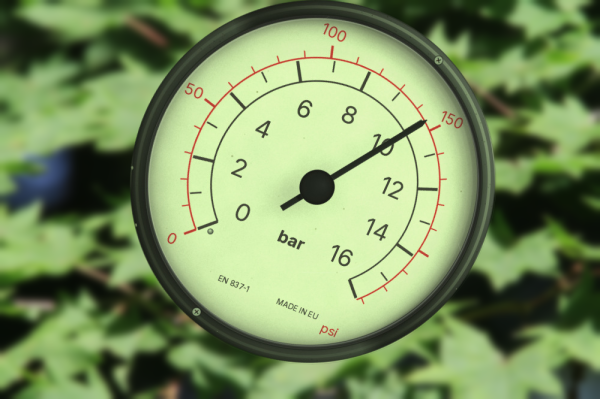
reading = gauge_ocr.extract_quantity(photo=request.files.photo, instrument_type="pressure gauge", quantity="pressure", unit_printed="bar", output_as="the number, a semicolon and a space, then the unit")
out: 10; bar
